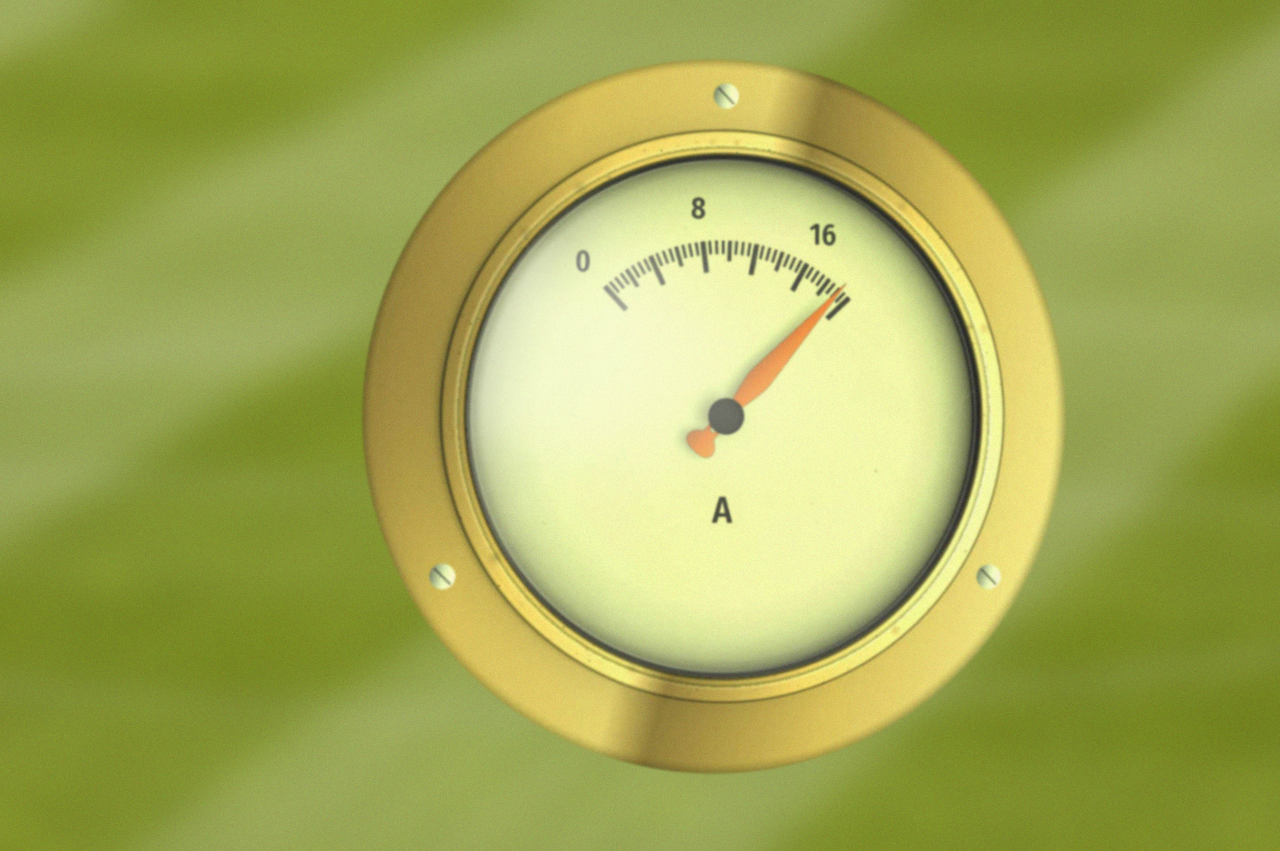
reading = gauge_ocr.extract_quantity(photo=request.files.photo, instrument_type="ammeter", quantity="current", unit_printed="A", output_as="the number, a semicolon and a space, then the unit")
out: 19; A
